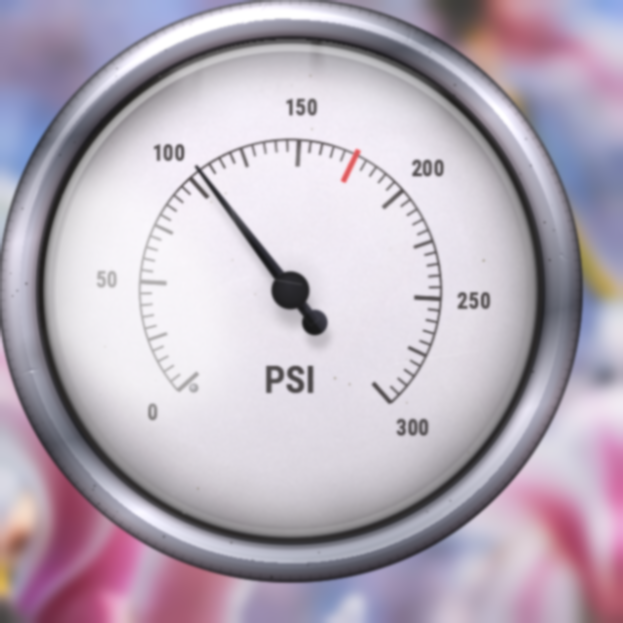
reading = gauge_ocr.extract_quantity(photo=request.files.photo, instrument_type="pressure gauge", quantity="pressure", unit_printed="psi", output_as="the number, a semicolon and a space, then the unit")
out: 105; psi
